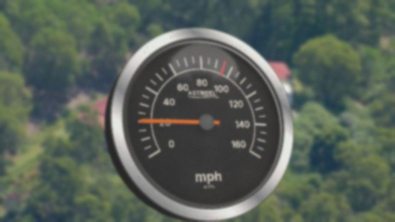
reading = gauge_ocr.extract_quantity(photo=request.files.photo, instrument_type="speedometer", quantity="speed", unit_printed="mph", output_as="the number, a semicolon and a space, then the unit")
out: 20; mph
